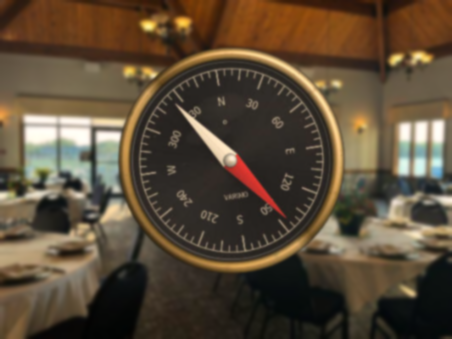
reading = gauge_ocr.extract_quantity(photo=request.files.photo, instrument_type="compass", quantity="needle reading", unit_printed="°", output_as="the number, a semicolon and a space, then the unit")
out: 145; °
